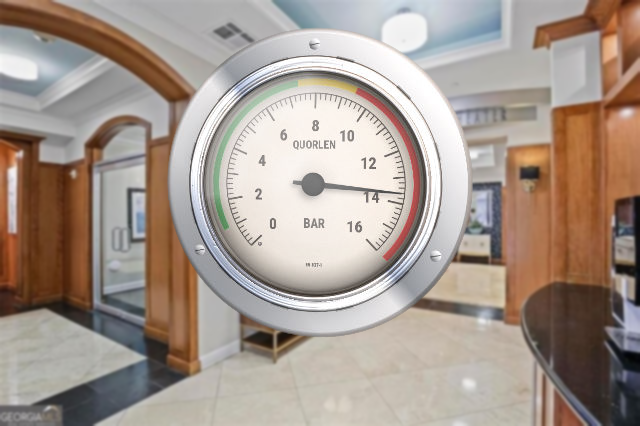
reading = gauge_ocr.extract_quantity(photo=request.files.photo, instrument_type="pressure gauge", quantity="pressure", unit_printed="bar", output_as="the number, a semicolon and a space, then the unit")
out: 13.6; bar
